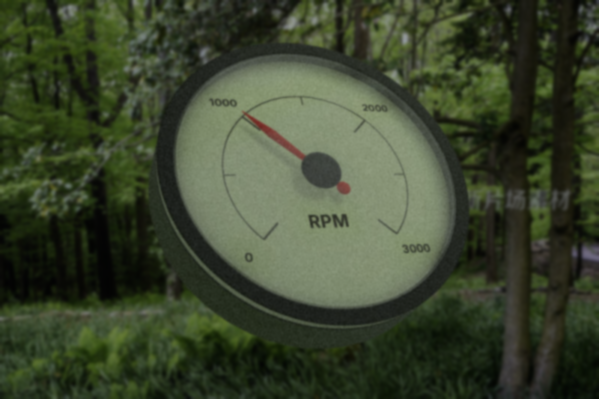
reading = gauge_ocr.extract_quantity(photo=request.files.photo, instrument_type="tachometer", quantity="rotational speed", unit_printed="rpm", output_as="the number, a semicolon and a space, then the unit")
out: 1000; rpm
